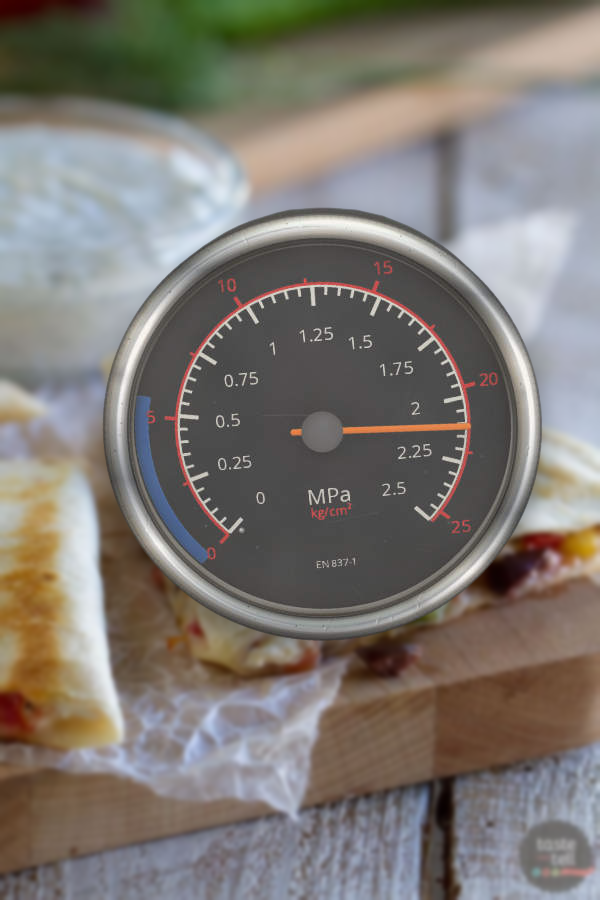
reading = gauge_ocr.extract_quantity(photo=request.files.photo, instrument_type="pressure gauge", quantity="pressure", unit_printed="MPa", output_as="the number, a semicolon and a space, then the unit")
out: 2.1; MPa
